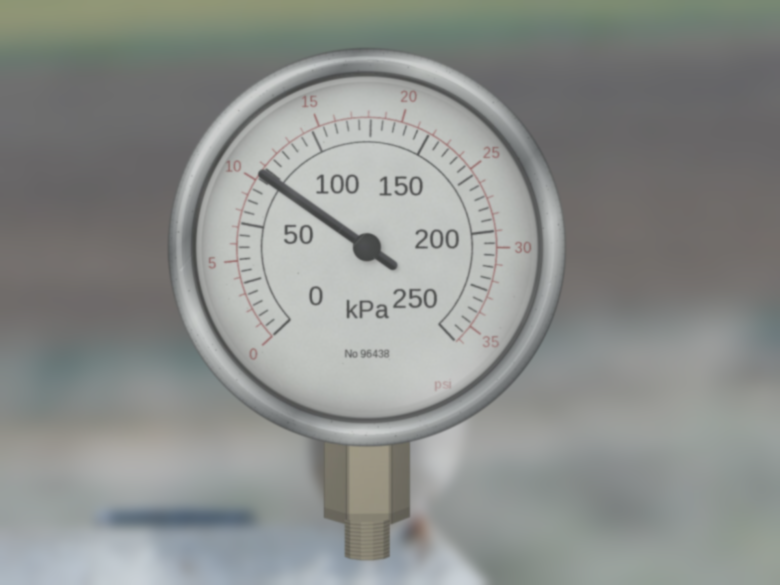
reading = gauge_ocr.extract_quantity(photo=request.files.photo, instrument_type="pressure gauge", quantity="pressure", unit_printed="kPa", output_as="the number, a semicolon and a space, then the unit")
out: 72.5; kPa
